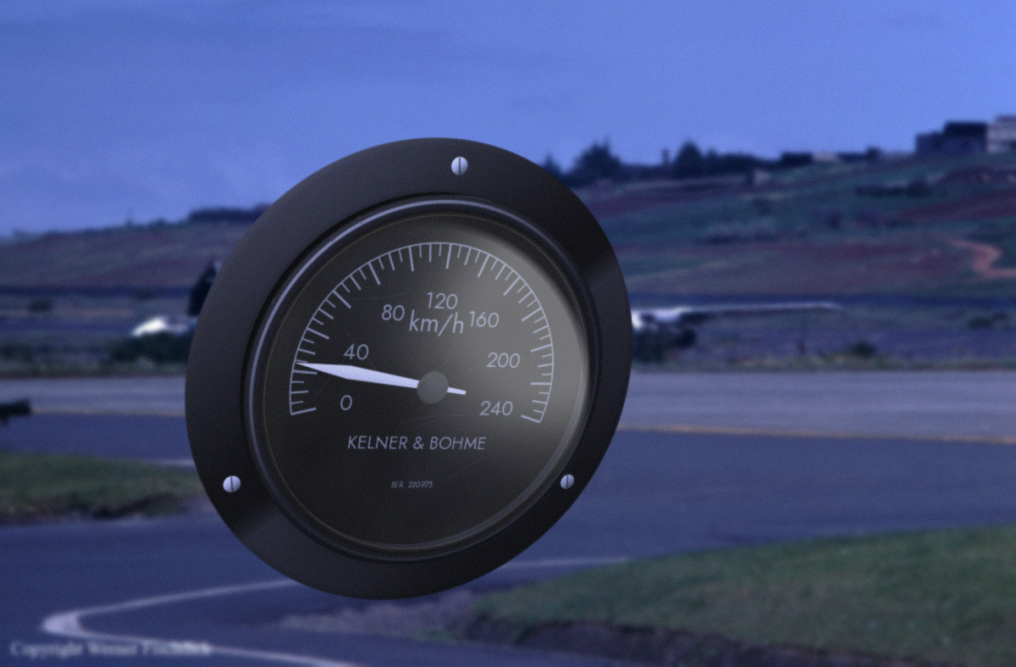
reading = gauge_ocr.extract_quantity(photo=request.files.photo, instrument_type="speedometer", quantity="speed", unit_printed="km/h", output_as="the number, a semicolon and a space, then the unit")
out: 25; km/h
